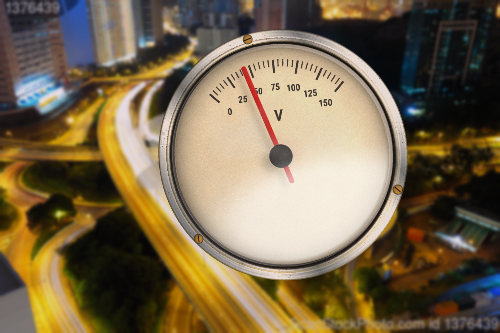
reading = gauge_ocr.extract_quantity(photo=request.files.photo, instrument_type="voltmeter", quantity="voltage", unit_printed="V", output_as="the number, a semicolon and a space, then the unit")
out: 45; V
